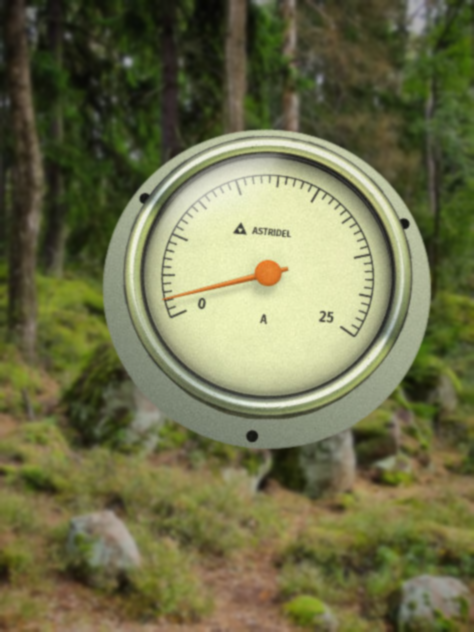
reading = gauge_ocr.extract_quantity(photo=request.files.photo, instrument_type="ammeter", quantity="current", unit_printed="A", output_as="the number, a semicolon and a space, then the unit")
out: 1; A
